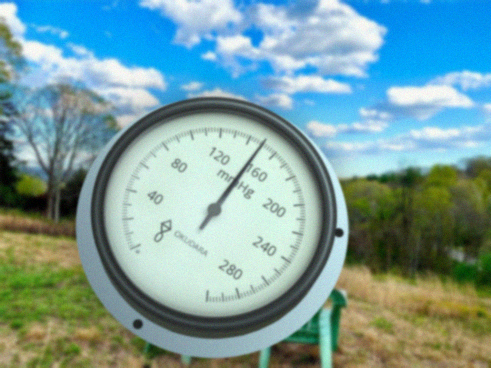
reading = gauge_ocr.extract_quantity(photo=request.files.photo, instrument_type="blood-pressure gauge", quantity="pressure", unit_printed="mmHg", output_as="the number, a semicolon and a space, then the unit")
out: 150; mmHg
